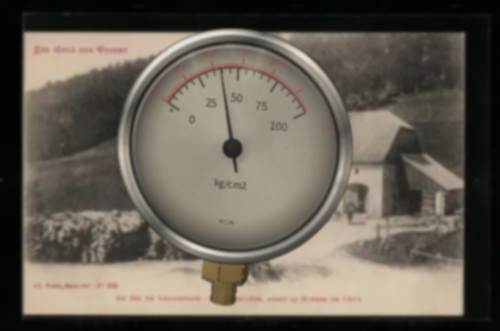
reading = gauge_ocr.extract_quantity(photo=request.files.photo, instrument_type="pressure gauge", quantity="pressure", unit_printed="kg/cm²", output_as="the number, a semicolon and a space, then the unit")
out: 40; kg/cm²
